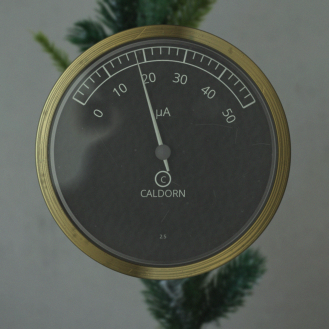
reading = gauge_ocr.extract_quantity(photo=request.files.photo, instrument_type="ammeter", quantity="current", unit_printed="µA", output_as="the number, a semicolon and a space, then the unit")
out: 18; µA
